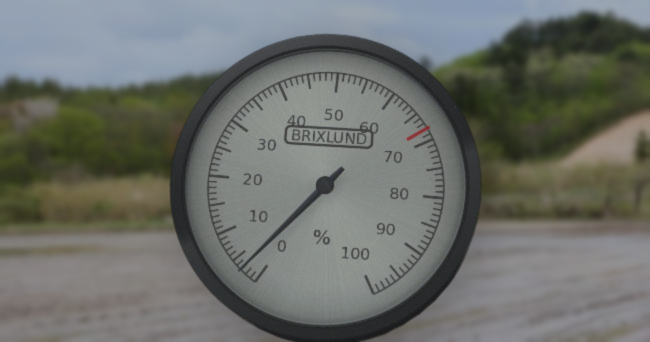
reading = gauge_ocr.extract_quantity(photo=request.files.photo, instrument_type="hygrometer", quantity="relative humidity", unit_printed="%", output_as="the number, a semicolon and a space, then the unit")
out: 3; %
